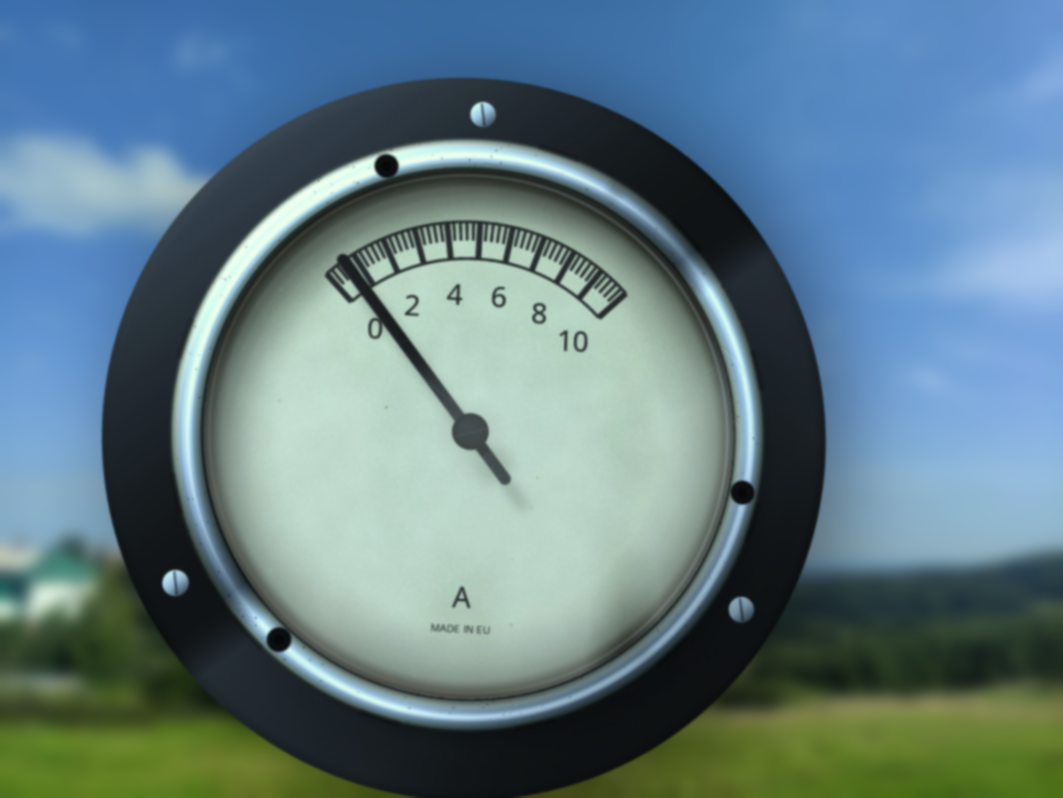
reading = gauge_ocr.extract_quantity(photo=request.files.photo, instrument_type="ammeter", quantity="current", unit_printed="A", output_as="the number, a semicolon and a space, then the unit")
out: 0.6; A
